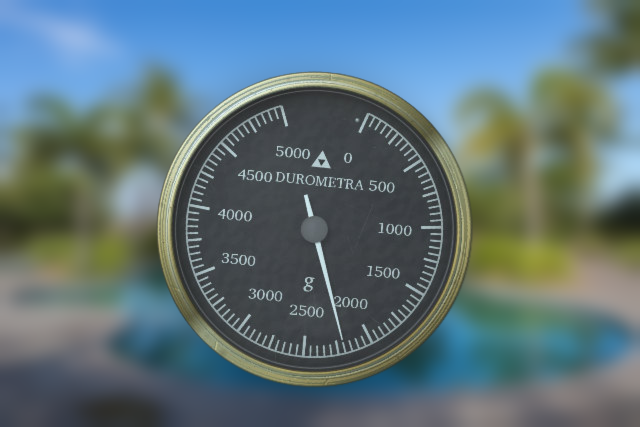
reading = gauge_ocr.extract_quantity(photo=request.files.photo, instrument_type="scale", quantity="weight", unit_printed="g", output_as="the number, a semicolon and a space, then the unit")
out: 2200; g
